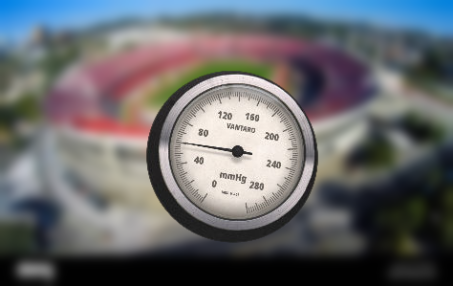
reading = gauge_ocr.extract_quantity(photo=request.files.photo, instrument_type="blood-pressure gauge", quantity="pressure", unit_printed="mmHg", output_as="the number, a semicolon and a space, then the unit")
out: 60; mmHg
